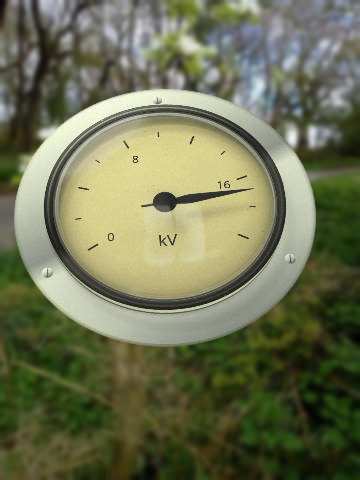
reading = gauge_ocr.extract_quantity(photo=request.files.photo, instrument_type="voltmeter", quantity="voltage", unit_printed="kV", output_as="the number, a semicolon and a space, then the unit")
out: 17; kV
